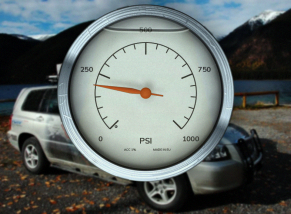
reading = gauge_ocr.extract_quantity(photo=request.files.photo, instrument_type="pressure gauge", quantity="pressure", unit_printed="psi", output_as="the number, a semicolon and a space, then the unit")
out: 200; psi
